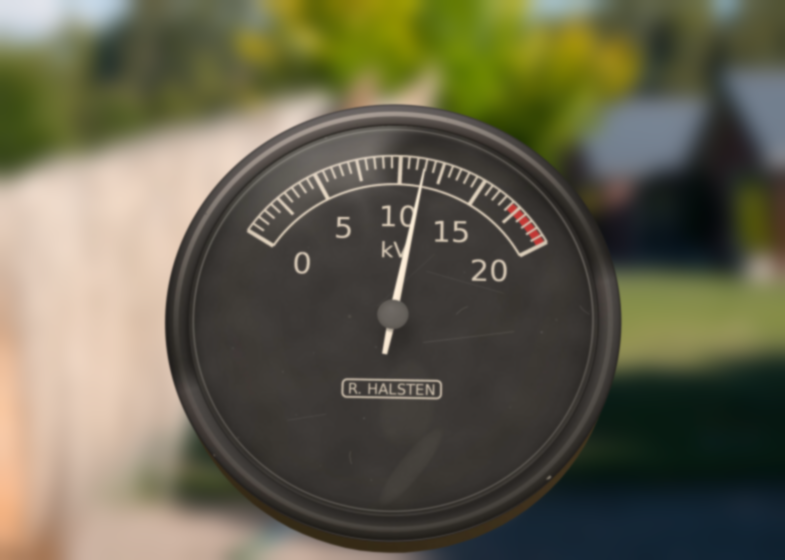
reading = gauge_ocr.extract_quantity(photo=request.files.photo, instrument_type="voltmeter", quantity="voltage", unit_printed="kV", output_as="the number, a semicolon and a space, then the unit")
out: 11.5; kV
